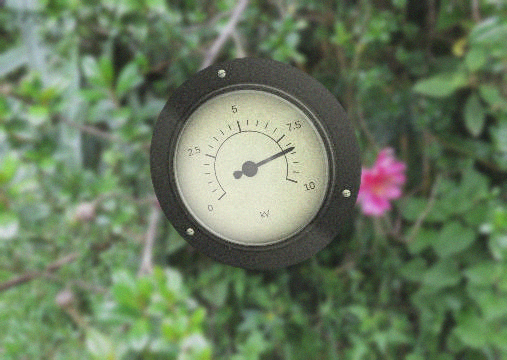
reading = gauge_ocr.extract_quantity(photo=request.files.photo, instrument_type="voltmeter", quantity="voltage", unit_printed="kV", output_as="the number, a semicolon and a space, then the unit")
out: 8.25; kV
